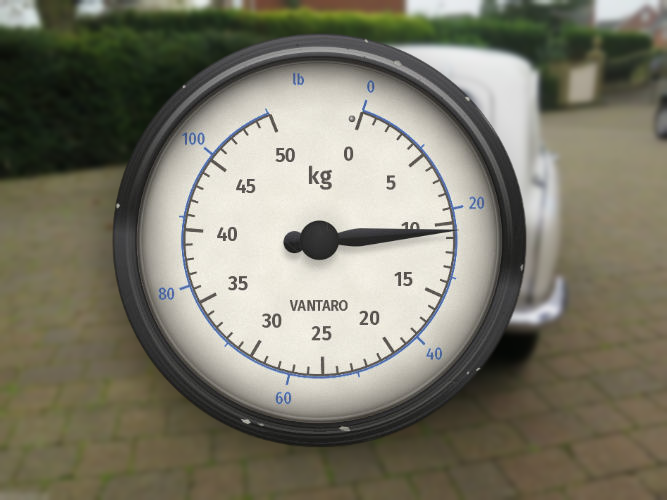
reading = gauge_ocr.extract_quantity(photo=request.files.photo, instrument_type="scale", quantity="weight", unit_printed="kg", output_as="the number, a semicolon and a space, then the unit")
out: 10.5; kg
